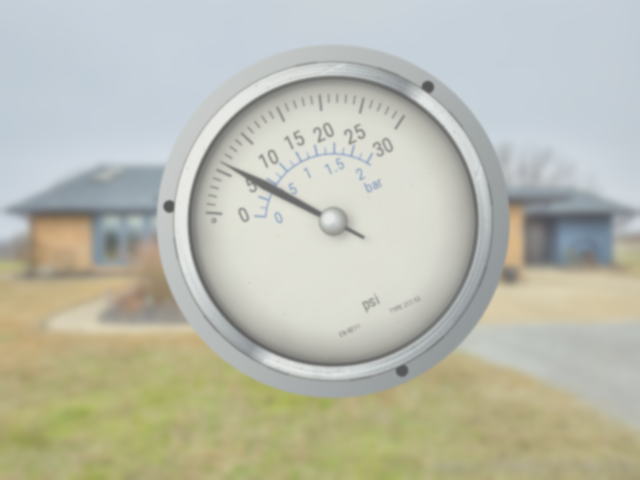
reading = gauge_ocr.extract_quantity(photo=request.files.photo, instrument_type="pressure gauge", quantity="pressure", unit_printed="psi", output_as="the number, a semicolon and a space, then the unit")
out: 6; psi
